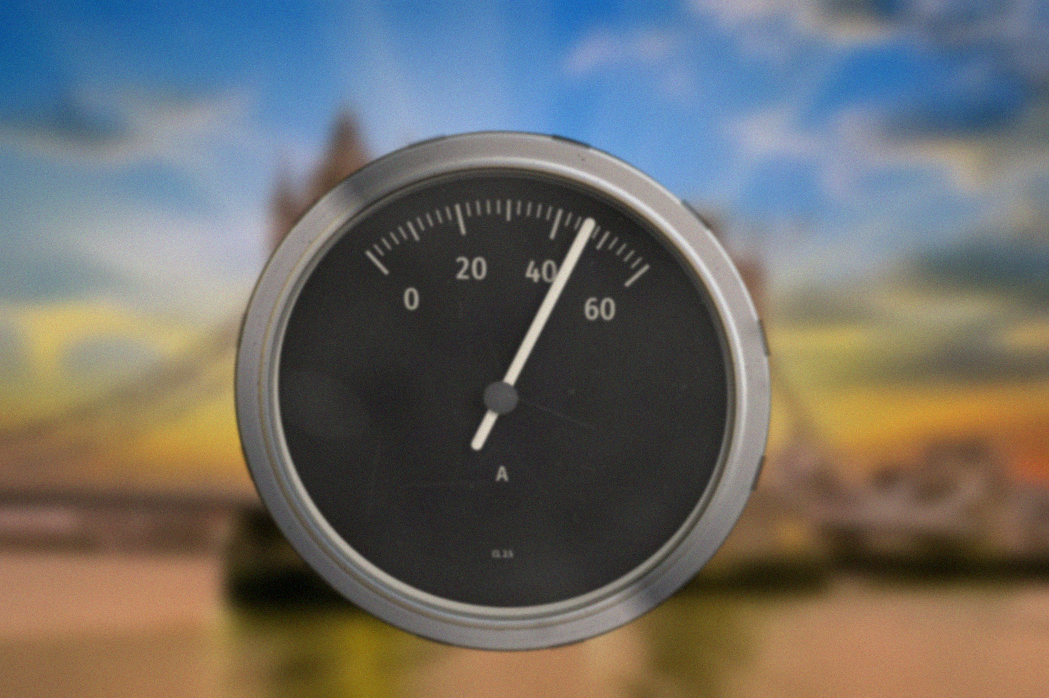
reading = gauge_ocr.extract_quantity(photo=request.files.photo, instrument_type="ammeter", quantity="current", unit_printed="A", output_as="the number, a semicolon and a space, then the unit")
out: 46; A
